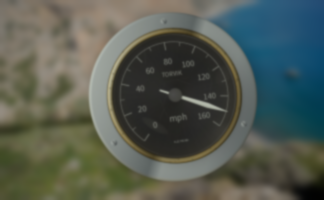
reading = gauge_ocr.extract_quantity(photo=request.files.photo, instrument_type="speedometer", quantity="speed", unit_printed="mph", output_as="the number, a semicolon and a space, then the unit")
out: 150; mph
